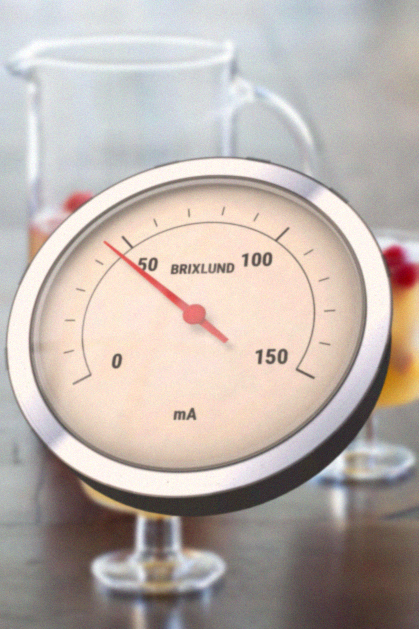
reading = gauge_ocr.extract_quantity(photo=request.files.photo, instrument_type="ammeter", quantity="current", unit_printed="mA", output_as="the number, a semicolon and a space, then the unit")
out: 45; mA
